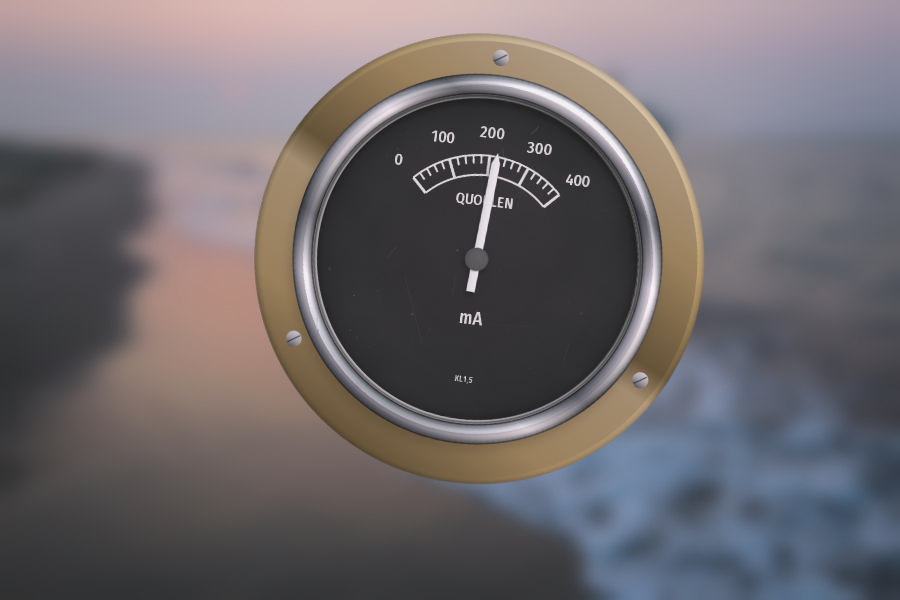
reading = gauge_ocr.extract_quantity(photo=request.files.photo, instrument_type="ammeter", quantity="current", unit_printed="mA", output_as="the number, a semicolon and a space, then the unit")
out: 220; mA
